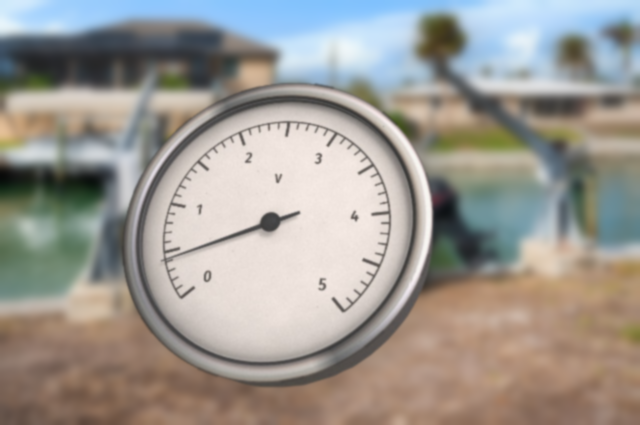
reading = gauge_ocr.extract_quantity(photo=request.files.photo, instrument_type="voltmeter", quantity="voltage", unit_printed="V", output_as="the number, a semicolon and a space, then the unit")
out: 0.4; V
